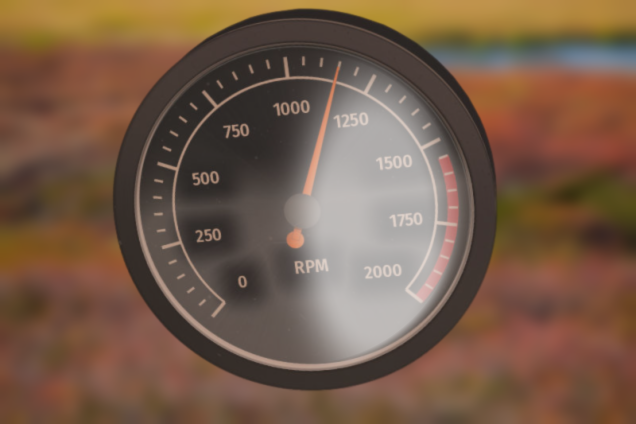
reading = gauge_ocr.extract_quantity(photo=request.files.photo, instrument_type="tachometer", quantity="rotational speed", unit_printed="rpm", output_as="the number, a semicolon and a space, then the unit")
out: 1150; rpm
